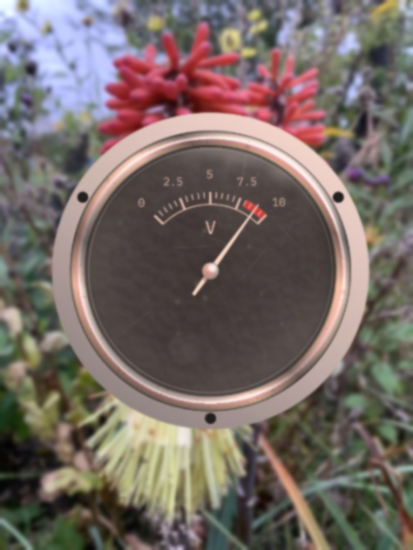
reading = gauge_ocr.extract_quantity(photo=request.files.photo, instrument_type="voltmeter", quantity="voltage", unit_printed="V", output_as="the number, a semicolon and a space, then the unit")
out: 9; V
